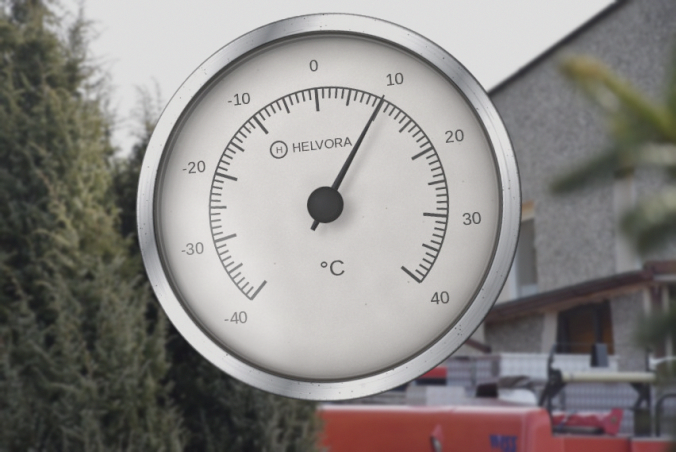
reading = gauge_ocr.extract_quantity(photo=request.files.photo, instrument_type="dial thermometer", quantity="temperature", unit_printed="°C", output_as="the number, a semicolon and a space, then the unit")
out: 10; °C
